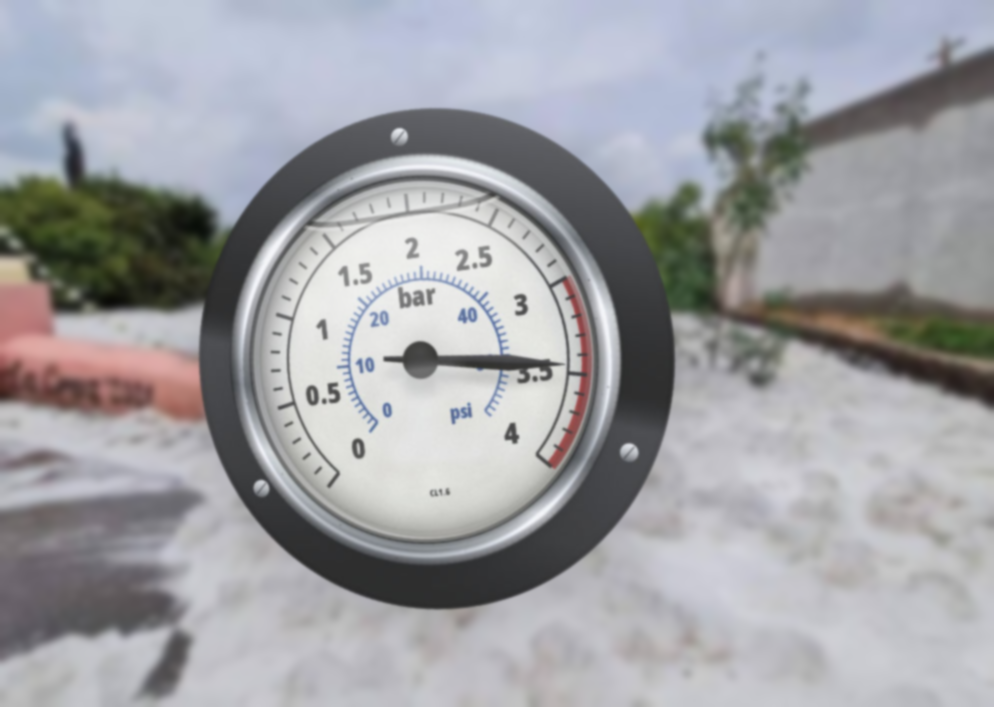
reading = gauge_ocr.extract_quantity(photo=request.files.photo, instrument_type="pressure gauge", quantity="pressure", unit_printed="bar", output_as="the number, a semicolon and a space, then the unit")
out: 3.45; bar
